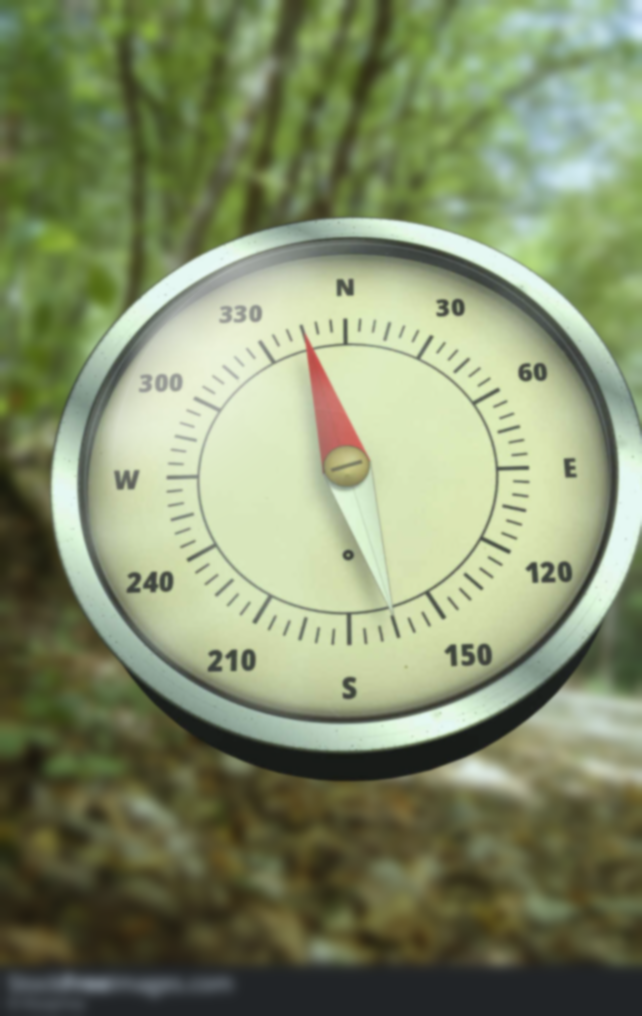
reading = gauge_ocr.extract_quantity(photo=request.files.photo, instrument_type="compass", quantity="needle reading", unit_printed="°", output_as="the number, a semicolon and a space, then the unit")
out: 345; °
